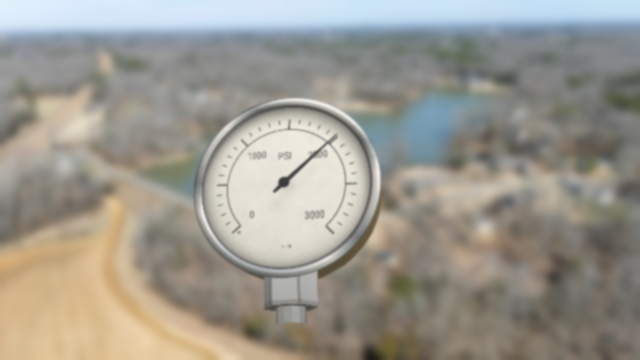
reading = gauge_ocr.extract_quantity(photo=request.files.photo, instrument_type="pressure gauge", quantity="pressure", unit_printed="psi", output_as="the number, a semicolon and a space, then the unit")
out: 2000; psi
